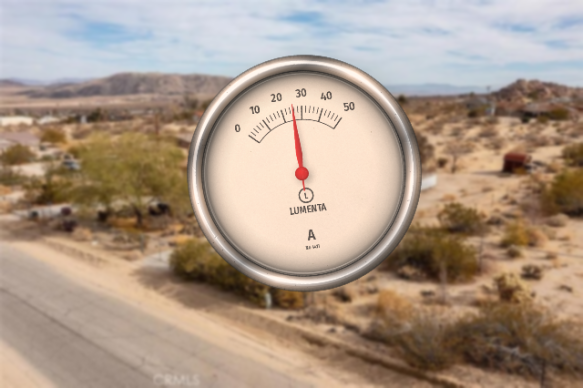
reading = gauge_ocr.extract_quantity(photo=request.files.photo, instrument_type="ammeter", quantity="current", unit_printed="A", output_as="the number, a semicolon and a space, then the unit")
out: 26; A
